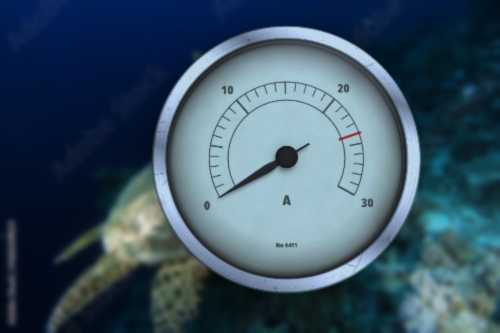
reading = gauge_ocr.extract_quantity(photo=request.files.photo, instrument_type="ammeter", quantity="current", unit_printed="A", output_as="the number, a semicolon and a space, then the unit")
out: 0; A
